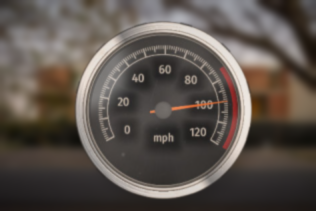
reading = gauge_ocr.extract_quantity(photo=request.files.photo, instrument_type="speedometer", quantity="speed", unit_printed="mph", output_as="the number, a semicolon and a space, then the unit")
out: 100; mph
